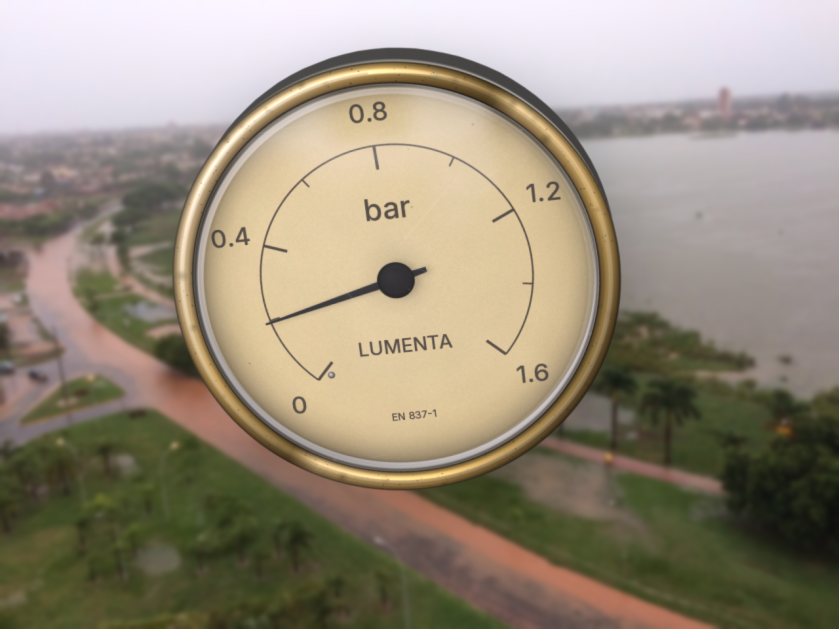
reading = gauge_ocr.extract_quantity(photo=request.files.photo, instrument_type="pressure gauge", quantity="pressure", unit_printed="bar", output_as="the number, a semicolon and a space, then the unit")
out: 0.2; bar
